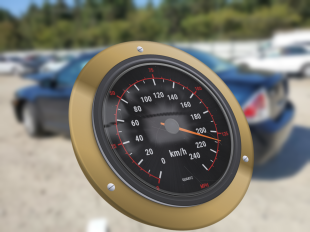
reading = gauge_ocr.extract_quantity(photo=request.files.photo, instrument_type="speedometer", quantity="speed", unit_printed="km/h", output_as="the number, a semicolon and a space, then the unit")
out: 210; km/h
